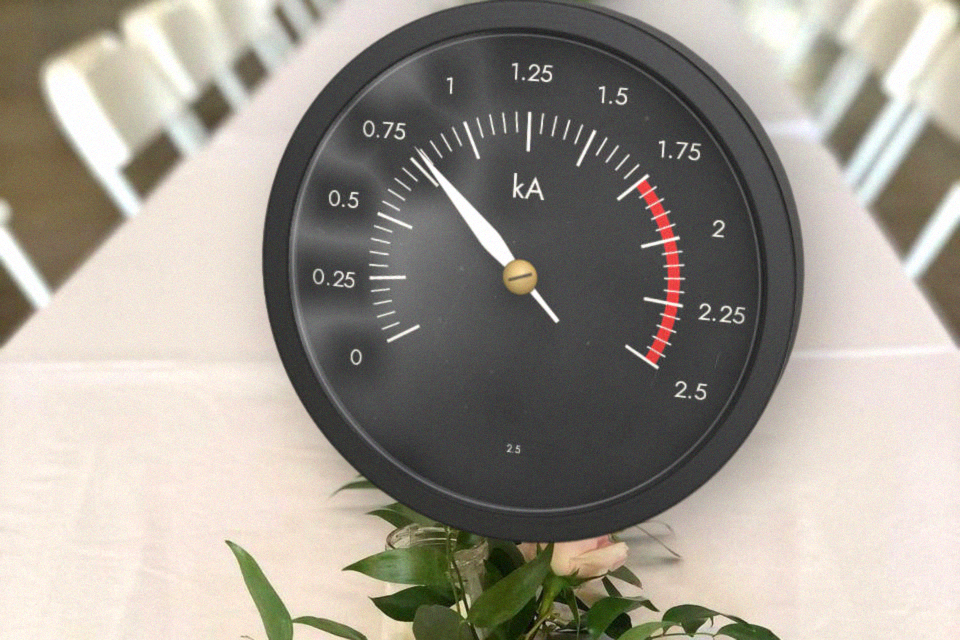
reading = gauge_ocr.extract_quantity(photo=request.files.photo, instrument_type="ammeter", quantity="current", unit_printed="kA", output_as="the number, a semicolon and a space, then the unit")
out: 0.8; kA
